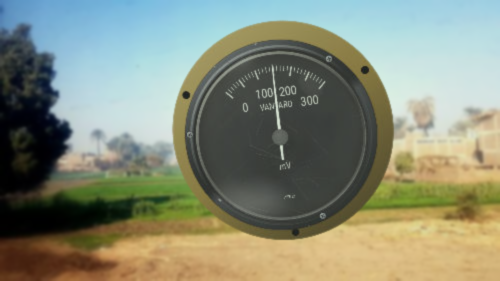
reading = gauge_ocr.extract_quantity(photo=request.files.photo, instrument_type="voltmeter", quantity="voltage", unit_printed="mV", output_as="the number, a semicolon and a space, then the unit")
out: 150; mV
